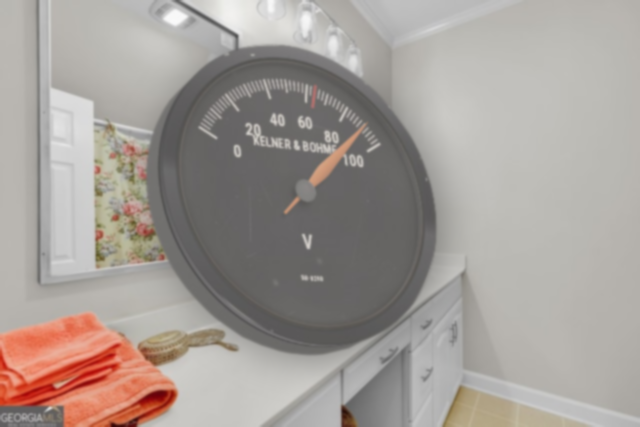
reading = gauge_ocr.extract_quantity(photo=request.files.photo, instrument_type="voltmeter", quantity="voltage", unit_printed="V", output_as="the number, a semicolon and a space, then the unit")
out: 90; V
